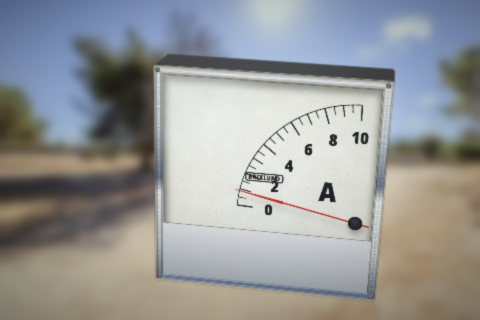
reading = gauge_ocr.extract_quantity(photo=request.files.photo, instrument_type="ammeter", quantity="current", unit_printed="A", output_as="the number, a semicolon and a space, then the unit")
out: 1; A
